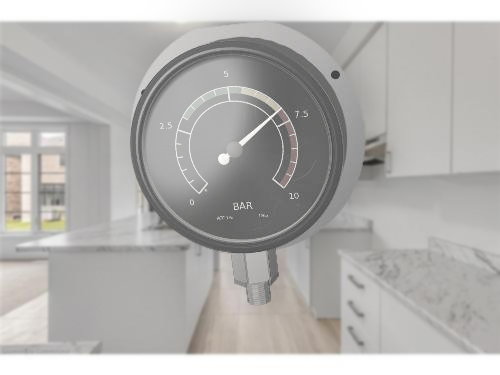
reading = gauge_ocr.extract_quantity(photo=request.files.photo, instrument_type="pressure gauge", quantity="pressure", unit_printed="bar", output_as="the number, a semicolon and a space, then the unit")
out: 7; bar
